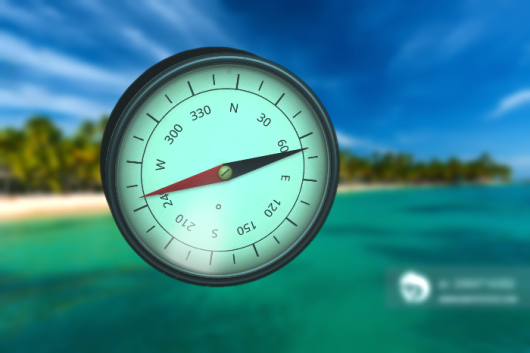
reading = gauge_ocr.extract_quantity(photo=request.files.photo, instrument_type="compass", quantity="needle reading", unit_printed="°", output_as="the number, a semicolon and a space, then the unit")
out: 247.5; °
